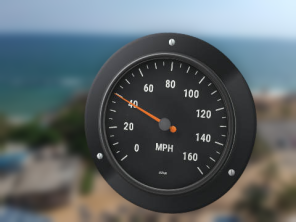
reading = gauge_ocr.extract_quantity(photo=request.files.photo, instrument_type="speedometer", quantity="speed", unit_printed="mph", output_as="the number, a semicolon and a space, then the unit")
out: 40; mph
